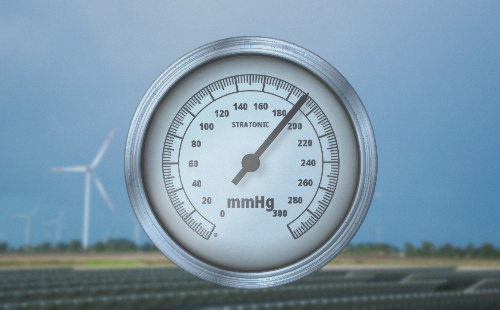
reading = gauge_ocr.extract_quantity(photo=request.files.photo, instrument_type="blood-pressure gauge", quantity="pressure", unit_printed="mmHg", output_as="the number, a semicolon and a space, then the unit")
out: 190; mmHg
